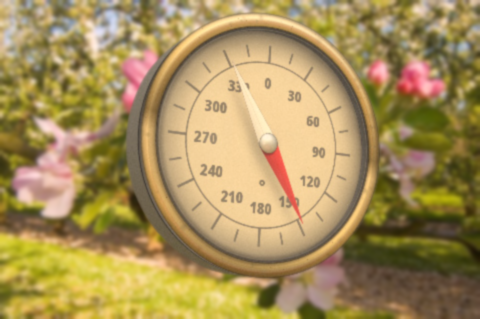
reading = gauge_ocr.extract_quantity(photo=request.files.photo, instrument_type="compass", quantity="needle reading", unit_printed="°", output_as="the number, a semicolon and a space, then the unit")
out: 150; °
